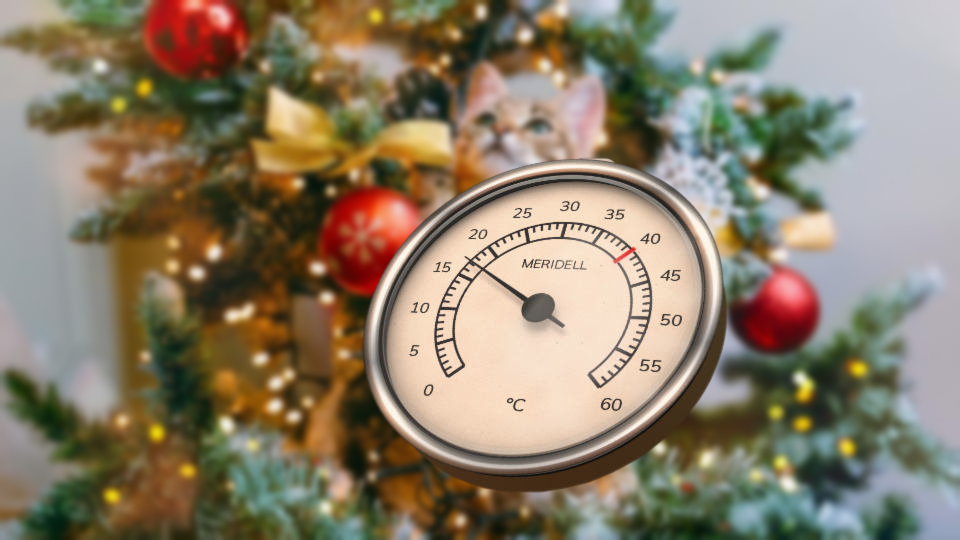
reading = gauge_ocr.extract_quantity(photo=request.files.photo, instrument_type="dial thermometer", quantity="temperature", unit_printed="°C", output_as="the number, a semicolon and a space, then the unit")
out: 17; °C
